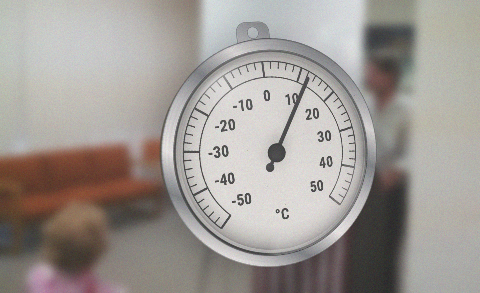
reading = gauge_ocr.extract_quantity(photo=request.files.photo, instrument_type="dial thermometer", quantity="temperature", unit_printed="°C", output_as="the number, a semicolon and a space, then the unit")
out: 12; °C
